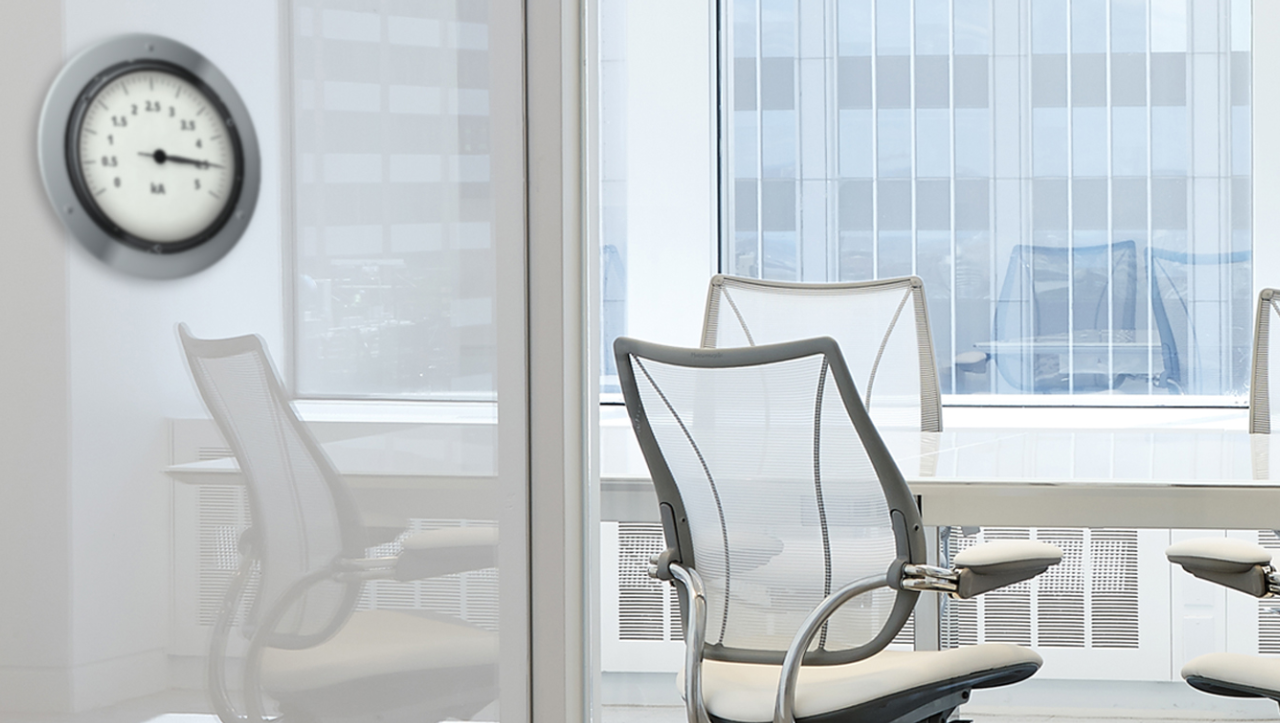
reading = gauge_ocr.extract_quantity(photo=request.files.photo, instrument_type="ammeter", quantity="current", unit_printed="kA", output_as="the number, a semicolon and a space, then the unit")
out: 4.5; kA
